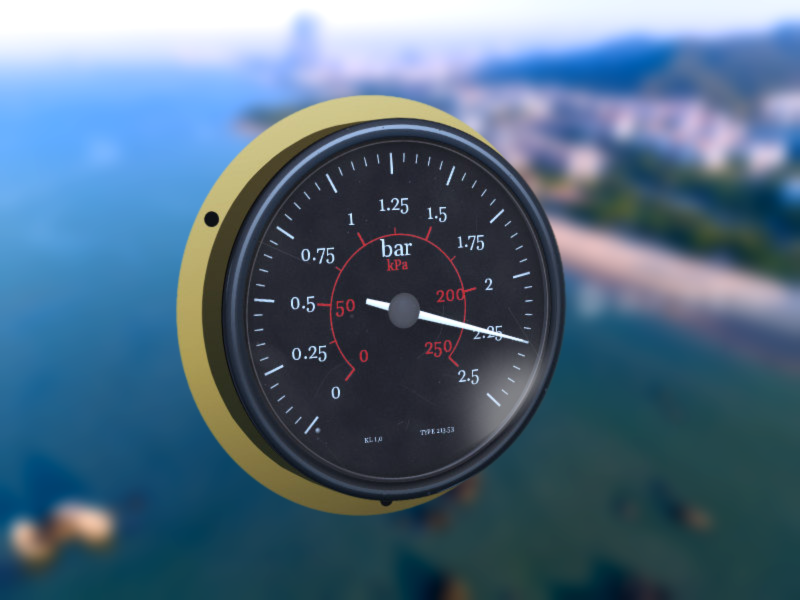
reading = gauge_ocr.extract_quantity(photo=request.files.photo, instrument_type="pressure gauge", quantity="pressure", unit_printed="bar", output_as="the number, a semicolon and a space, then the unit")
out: 2.25; bar
